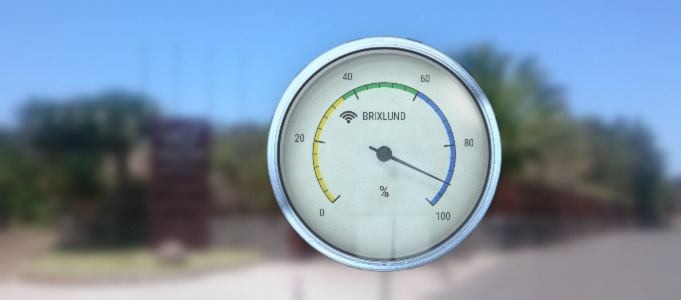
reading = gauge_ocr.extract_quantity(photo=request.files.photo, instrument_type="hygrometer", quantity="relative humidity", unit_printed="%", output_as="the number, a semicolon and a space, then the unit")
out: 92; %
